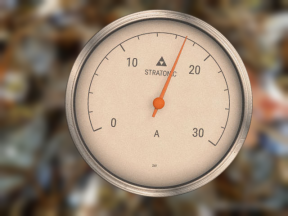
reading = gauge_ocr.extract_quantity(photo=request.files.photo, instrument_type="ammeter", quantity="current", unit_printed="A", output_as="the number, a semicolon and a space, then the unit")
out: 17; A
